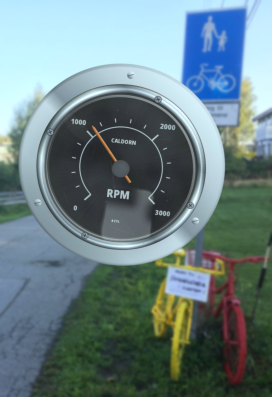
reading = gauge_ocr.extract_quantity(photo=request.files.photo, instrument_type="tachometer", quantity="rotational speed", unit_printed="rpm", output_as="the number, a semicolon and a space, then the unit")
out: 1100; rpm
